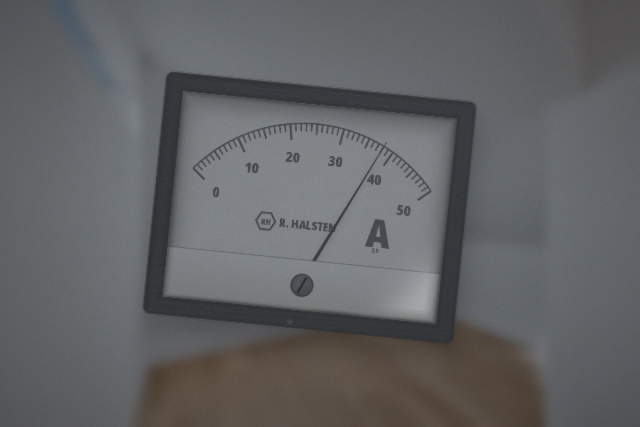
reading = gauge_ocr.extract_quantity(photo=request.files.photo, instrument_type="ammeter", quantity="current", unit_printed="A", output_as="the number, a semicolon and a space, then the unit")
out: 38; A
